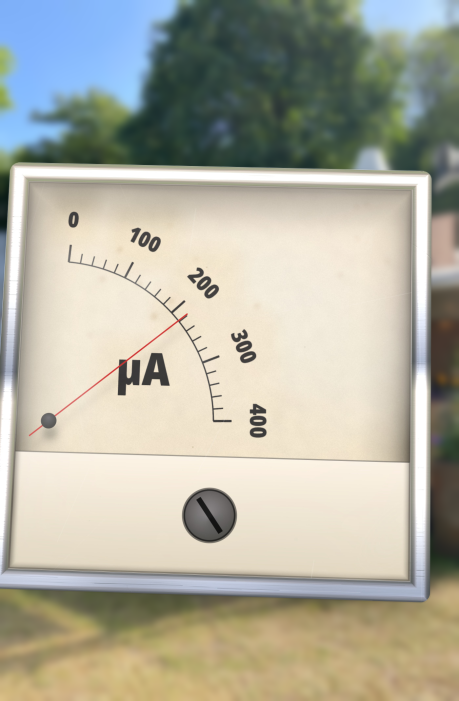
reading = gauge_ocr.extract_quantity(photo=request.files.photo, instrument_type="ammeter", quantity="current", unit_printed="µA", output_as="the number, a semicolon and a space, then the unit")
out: 220; µA
